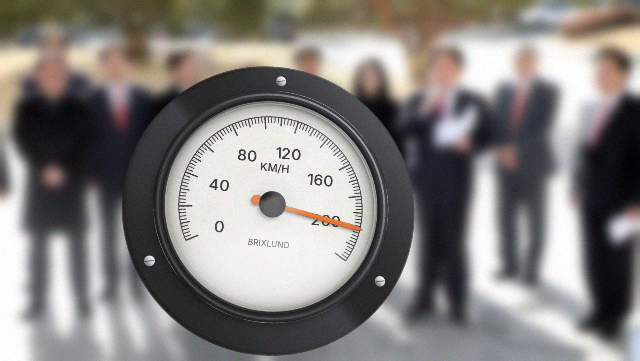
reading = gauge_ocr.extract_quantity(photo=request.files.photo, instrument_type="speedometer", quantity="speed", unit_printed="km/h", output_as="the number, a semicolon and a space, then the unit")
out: 200; km/h
